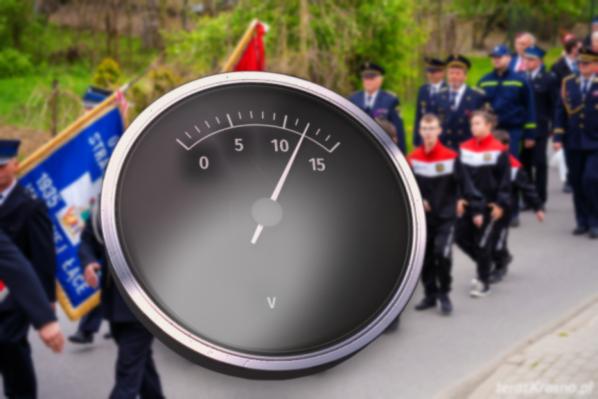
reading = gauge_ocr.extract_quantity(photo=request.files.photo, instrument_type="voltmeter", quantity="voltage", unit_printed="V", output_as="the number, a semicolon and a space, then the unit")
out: 12; V
